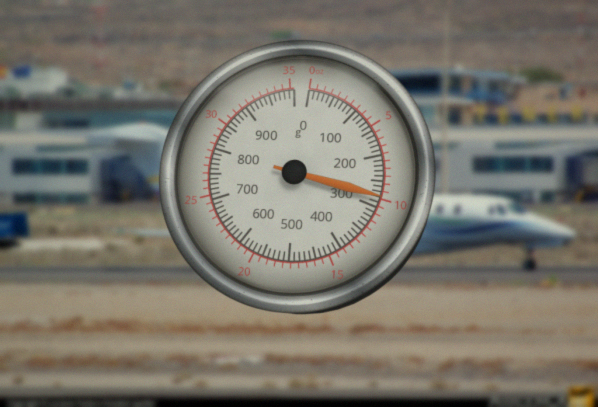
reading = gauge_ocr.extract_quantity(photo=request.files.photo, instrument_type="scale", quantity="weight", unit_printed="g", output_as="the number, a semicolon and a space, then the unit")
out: 280; g
